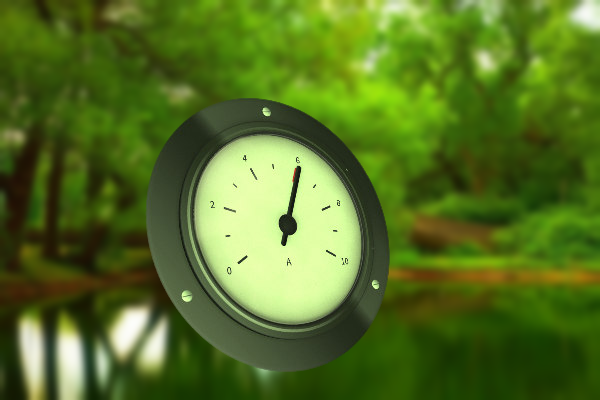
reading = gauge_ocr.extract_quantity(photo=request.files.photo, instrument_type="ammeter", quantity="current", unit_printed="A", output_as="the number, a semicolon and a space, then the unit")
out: 6; A
